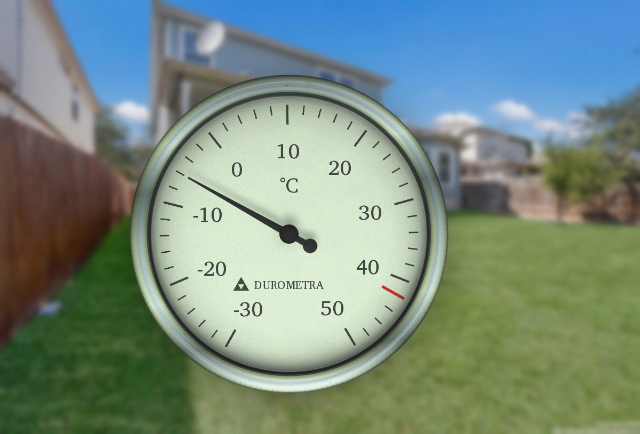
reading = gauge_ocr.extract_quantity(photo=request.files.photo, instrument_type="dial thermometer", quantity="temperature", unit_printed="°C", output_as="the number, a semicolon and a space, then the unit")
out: -6; °C
